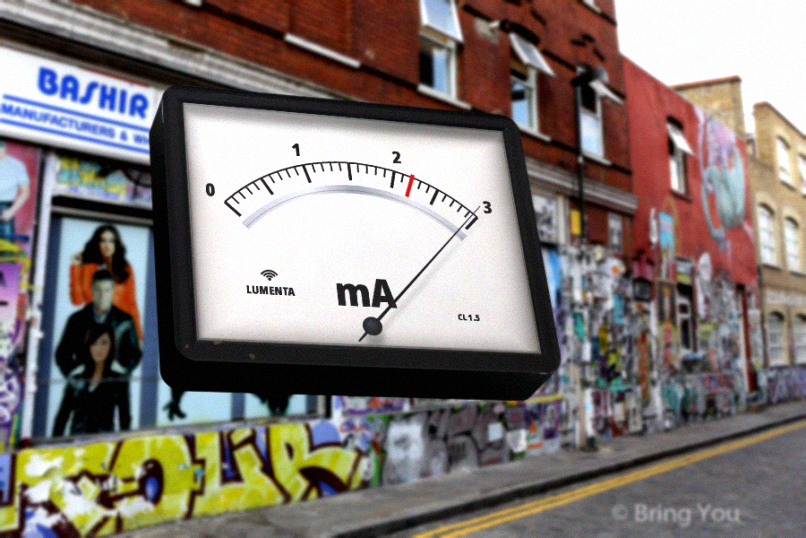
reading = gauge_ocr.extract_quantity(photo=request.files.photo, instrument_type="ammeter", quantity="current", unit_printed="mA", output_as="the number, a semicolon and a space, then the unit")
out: 2.95; mA
